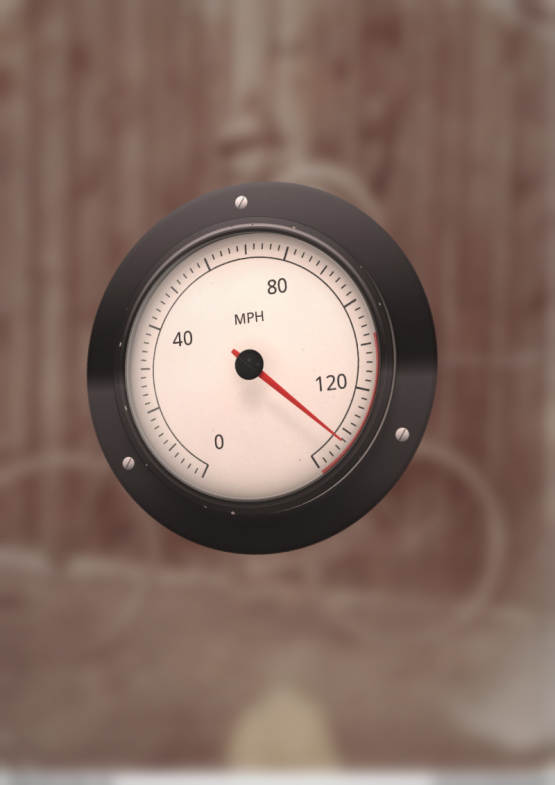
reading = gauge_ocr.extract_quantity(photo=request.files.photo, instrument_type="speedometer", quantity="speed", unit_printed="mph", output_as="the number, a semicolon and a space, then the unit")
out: 132; mph
